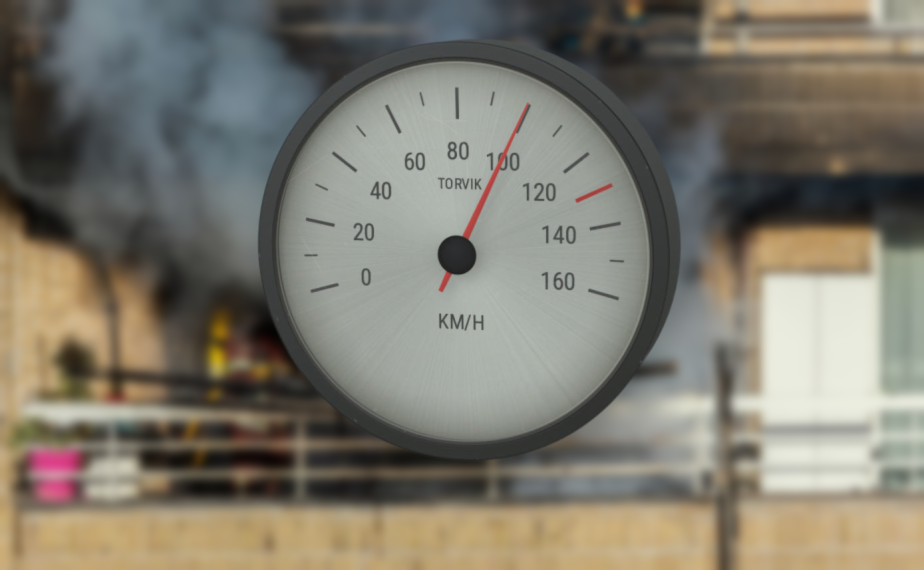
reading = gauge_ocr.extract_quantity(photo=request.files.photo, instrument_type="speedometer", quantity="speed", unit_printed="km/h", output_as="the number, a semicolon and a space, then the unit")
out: 100; km/h
